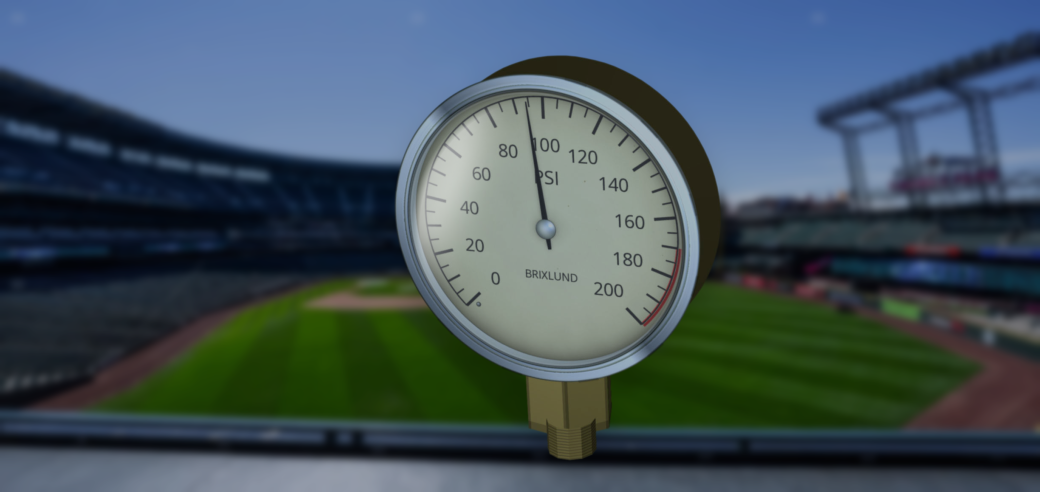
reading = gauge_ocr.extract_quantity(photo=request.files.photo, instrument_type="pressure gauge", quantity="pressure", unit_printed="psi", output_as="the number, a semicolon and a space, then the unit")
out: 95; psi
